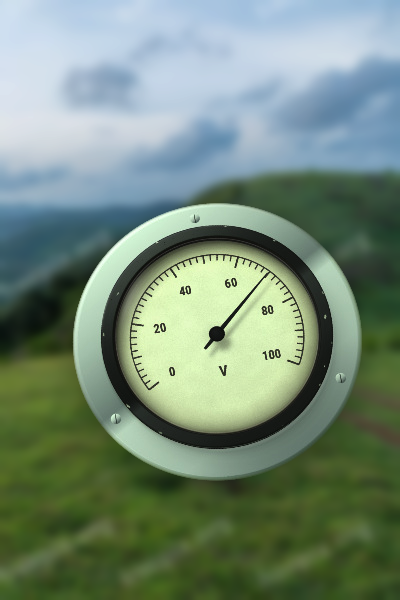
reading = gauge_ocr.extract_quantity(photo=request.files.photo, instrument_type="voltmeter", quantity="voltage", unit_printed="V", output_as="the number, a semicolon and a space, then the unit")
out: 70; V
